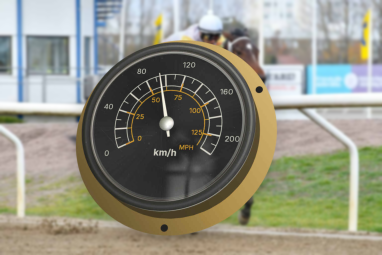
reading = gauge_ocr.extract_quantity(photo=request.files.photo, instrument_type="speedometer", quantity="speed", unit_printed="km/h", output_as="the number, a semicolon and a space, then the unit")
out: 95; km/h
